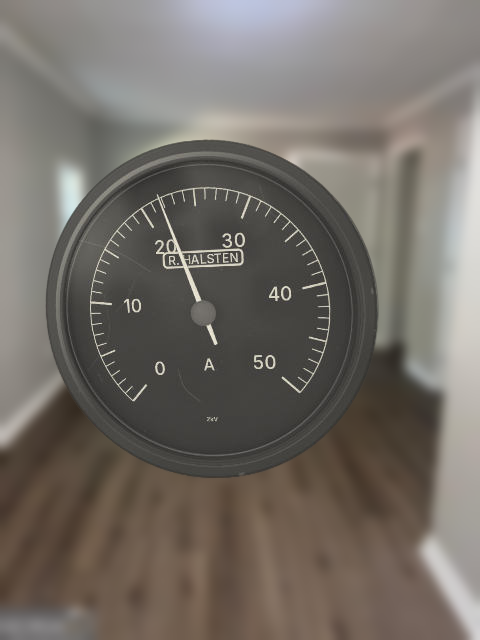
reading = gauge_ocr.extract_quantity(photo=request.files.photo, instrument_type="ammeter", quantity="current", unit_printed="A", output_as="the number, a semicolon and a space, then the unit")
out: 22; A
